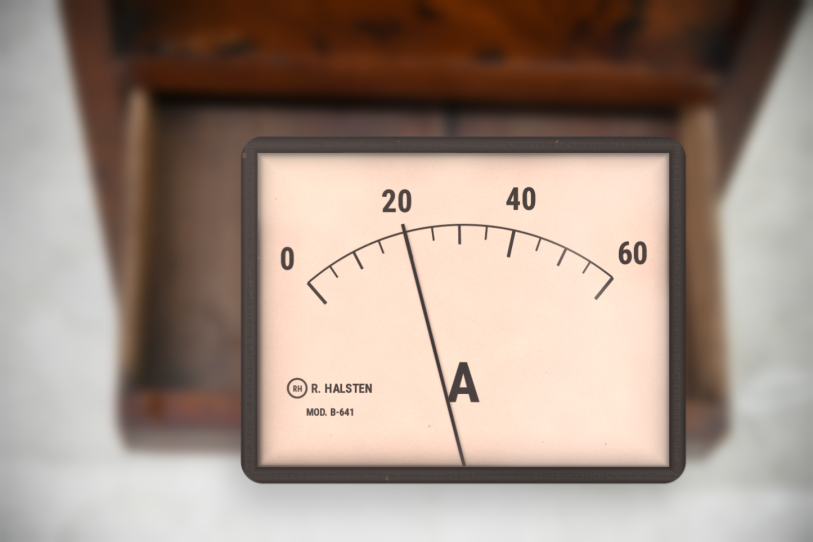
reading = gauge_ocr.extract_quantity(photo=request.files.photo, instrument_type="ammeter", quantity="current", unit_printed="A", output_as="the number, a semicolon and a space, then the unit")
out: 20; A
